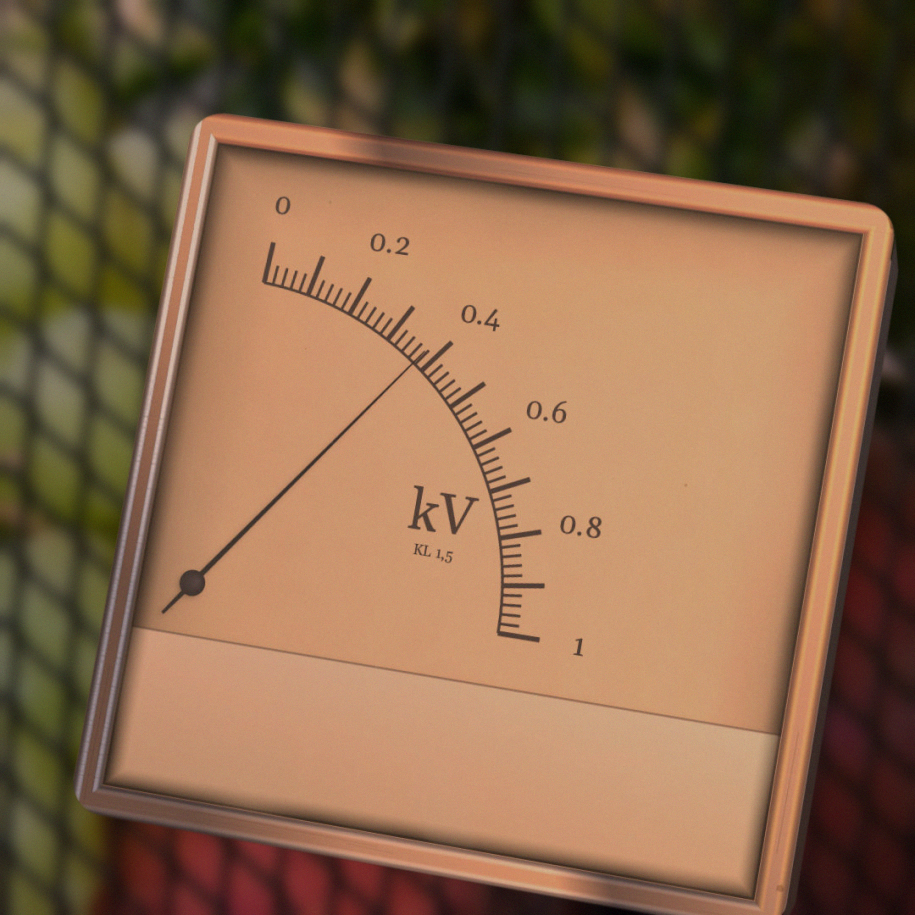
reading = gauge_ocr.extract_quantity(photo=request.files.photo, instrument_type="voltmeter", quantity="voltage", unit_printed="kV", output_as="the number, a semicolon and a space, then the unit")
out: 0.38; kV
